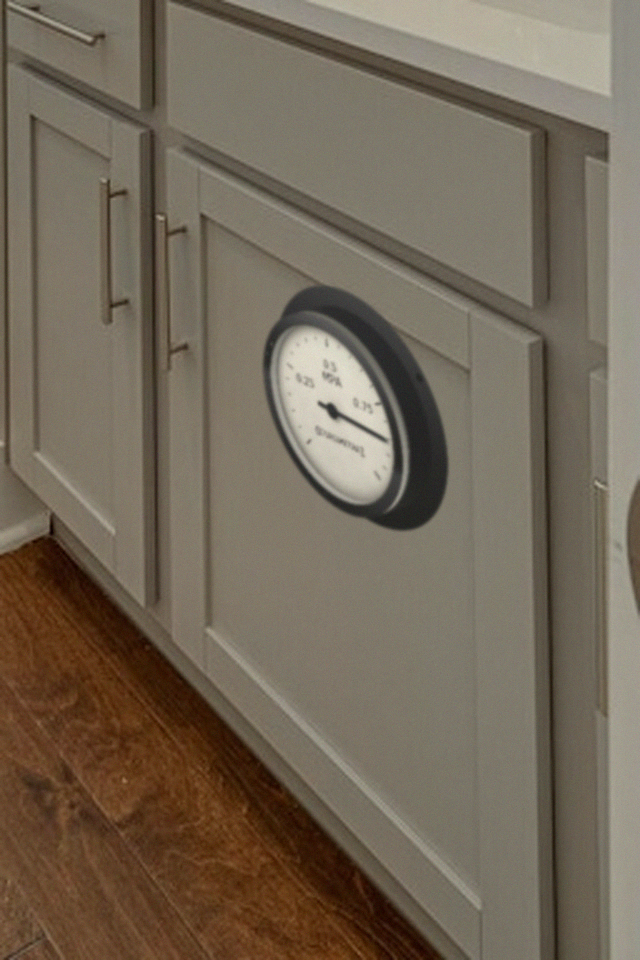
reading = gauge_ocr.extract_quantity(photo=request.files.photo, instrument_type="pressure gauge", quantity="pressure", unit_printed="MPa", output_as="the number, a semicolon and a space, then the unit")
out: 0.85; MPa
